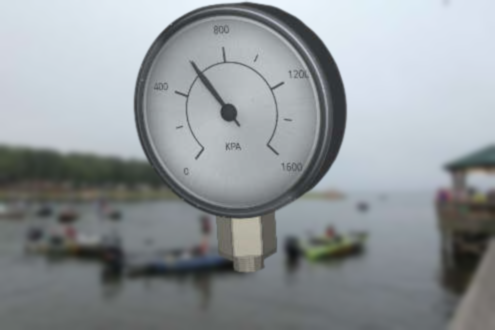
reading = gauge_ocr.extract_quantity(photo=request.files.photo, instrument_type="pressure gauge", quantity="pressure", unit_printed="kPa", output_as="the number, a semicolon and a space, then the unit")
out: 600; kPa
